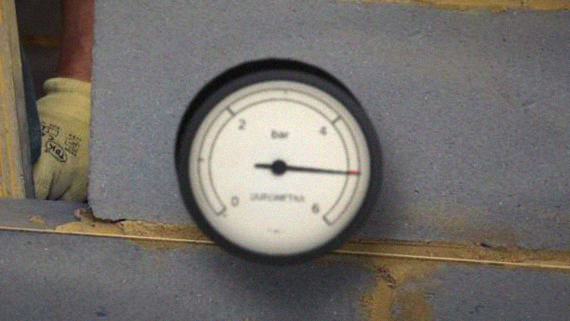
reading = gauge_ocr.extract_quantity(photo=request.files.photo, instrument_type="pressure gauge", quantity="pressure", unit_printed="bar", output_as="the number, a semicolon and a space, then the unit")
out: 5; bar
